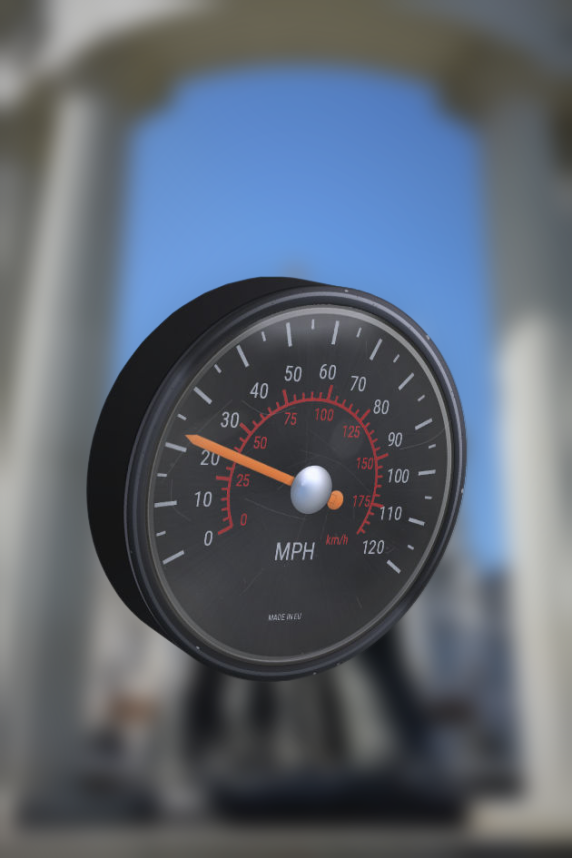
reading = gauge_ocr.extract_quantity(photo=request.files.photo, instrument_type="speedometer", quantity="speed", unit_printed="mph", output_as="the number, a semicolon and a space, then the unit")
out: 22.5; mph
